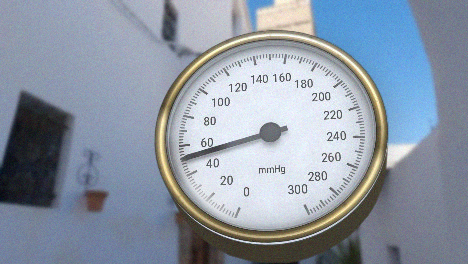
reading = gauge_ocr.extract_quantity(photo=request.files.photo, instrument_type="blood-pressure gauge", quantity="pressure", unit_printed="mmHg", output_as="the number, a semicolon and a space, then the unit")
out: 50; mmHg
